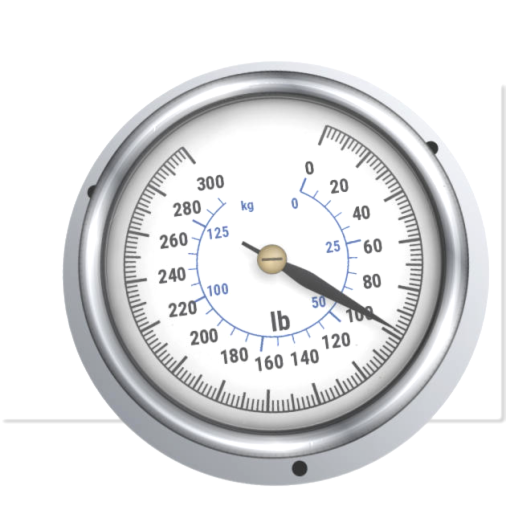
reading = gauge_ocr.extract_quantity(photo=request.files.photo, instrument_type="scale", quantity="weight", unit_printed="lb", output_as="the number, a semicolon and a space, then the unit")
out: 98; lb
